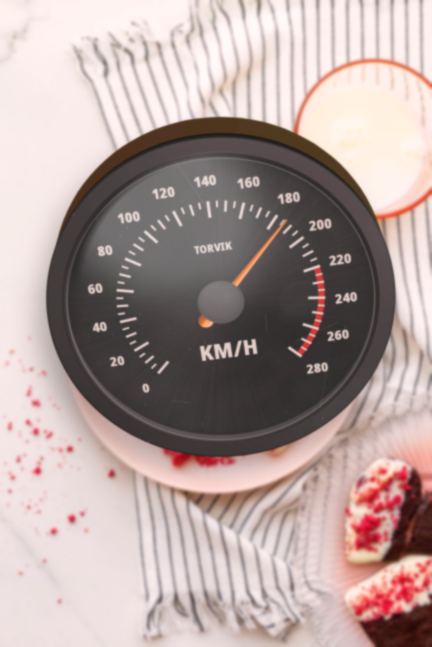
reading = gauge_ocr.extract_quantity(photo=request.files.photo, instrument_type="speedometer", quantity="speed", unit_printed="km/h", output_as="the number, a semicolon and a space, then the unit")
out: 185; km/h
